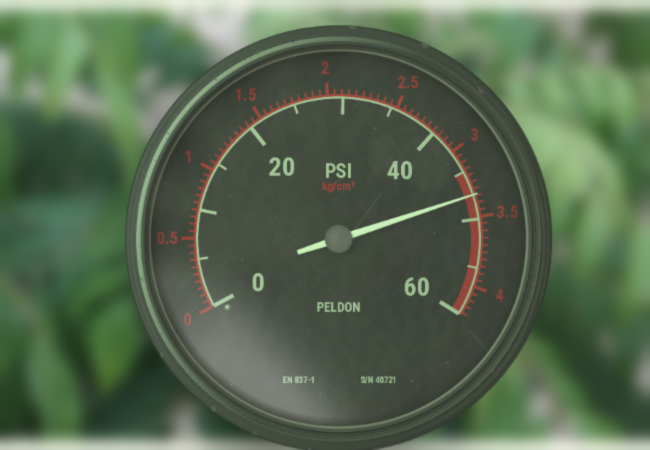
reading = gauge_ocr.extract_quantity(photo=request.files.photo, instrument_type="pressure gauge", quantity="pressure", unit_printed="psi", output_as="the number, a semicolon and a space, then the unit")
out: 47.5; psi
